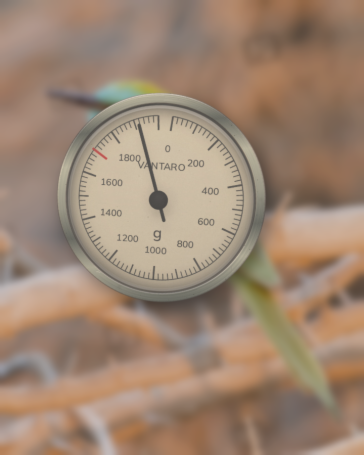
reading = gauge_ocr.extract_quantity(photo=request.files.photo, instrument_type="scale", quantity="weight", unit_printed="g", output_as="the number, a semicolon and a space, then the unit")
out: 1920; g
